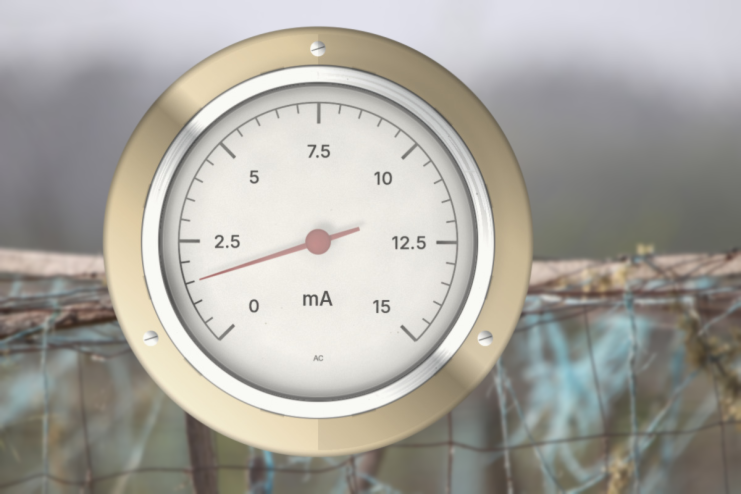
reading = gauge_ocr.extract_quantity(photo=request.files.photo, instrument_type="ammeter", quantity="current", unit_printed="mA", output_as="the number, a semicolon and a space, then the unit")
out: 1.5; mA
